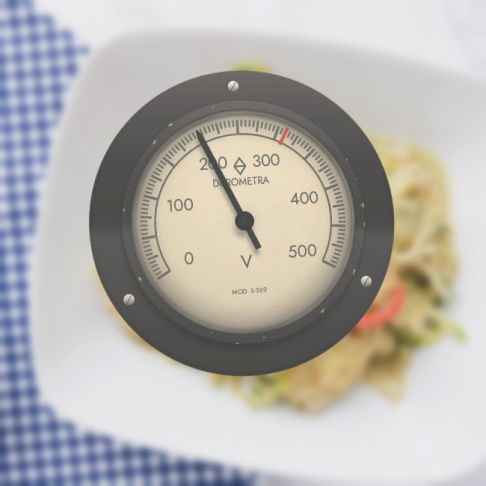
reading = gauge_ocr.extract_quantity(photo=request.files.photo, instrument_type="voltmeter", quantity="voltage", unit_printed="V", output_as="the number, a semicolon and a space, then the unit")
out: 200; V
